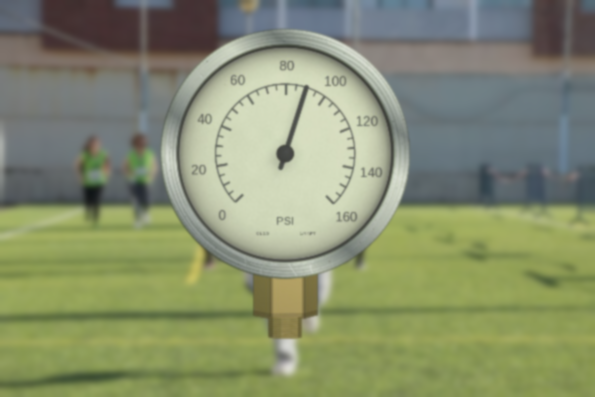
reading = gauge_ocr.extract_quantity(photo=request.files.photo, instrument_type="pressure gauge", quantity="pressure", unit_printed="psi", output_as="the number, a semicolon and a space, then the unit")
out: 90; psi
